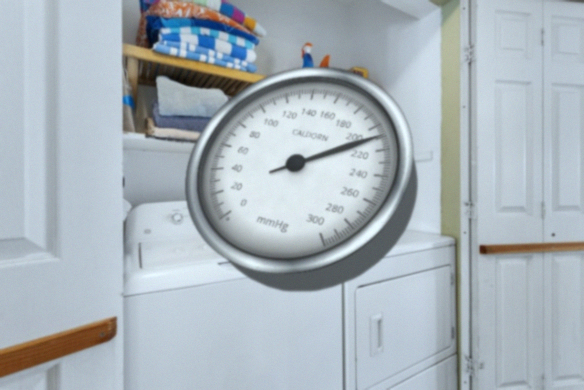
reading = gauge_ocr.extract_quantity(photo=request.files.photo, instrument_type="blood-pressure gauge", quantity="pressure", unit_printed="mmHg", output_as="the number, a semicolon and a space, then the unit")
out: 210; mmHg
